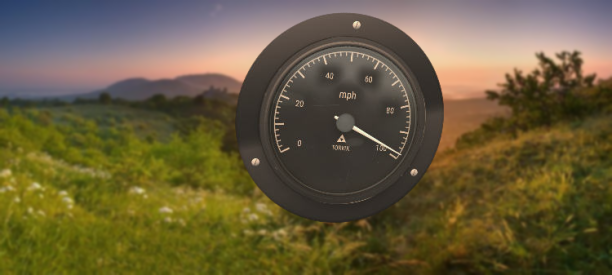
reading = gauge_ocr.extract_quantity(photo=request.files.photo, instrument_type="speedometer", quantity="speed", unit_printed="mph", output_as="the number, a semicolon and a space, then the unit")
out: 98; mph
